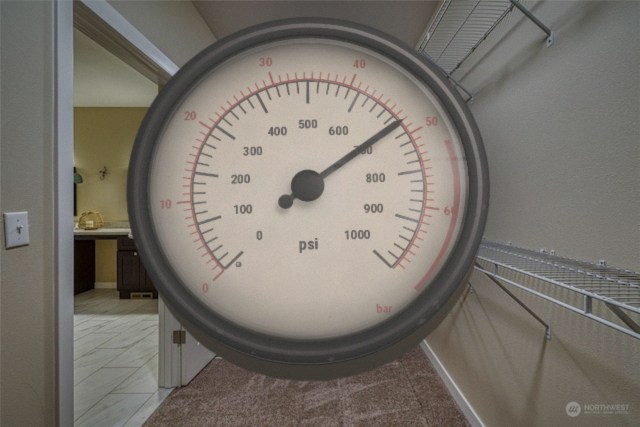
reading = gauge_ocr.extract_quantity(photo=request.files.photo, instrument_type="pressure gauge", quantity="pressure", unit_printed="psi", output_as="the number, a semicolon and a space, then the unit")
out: 700; psi
